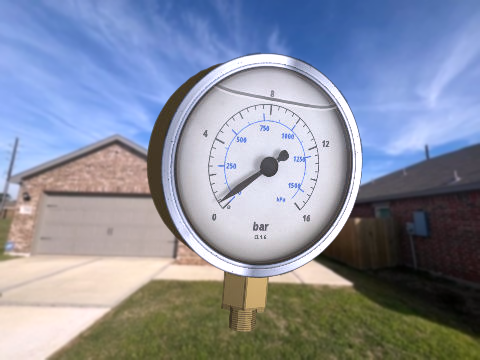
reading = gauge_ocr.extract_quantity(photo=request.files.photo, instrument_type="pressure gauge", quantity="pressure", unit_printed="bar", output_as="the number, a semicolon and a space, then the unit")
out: 0.5; bar
